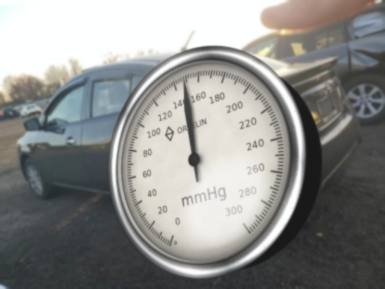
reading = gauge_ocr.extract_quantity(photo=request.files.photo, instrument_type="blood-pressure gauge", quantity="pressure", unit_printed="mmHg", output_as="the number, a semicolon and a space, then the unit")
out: 150; mmHg
